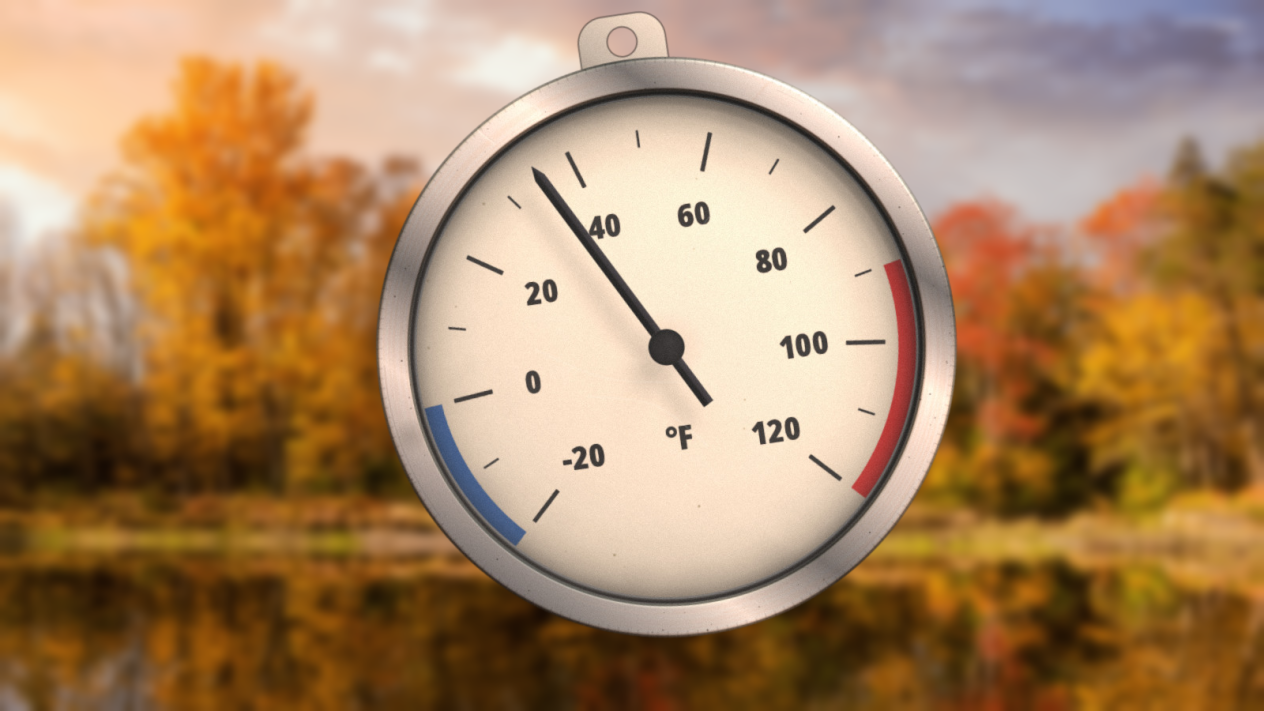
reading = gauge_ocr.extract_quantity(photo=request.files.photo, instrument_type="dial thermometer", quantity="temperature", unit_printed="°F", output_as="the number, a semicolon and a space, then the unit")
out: 35; °F
